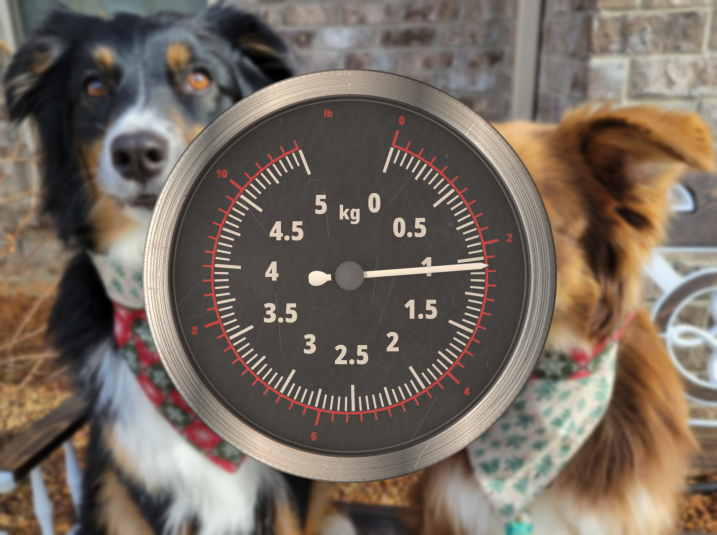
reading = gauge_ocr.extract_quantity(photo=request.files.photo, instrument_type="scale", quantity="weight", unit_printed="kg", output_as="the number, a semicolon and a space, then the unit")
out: 1.05; kg
